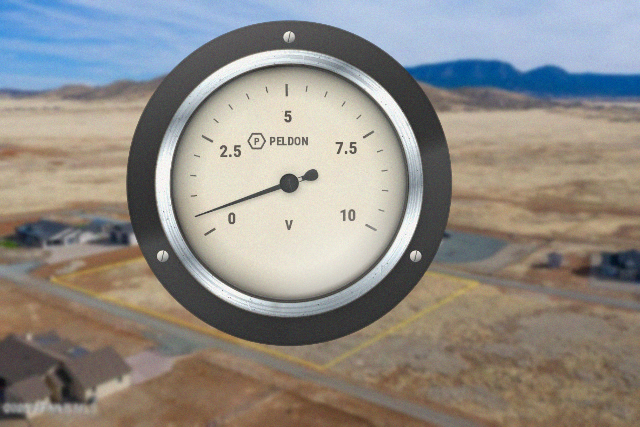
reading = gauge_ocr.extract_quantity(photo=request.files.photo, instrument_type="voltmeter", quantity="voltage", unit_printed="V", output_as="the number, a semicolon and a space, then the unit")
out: 0.5; V
